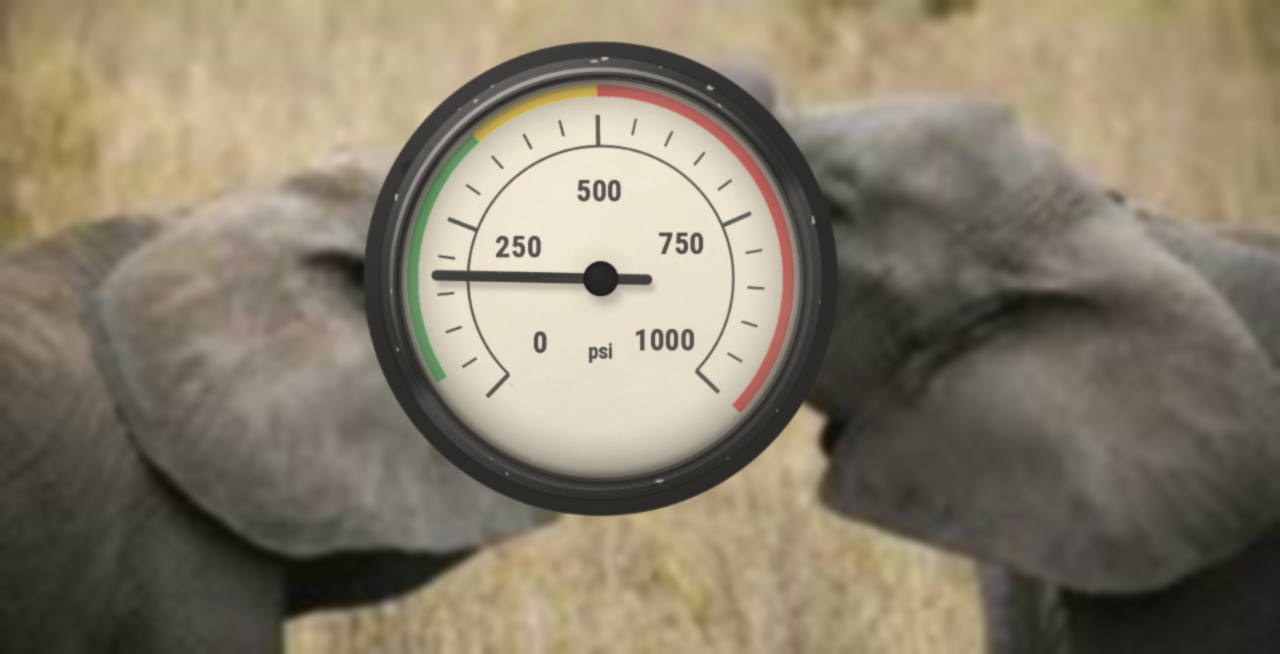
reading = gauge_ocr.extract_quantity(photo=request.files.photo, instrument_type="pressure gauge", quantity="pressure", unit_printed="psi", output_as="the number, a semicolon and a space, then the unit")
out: 175; psi
